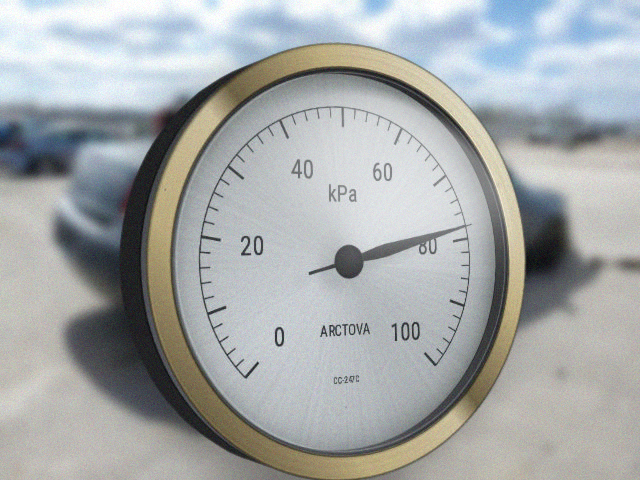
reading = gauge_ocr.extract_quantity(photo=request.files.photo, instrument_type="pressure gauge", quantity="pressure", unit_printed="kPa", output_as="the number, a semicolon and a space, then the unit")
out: 78; kPa
